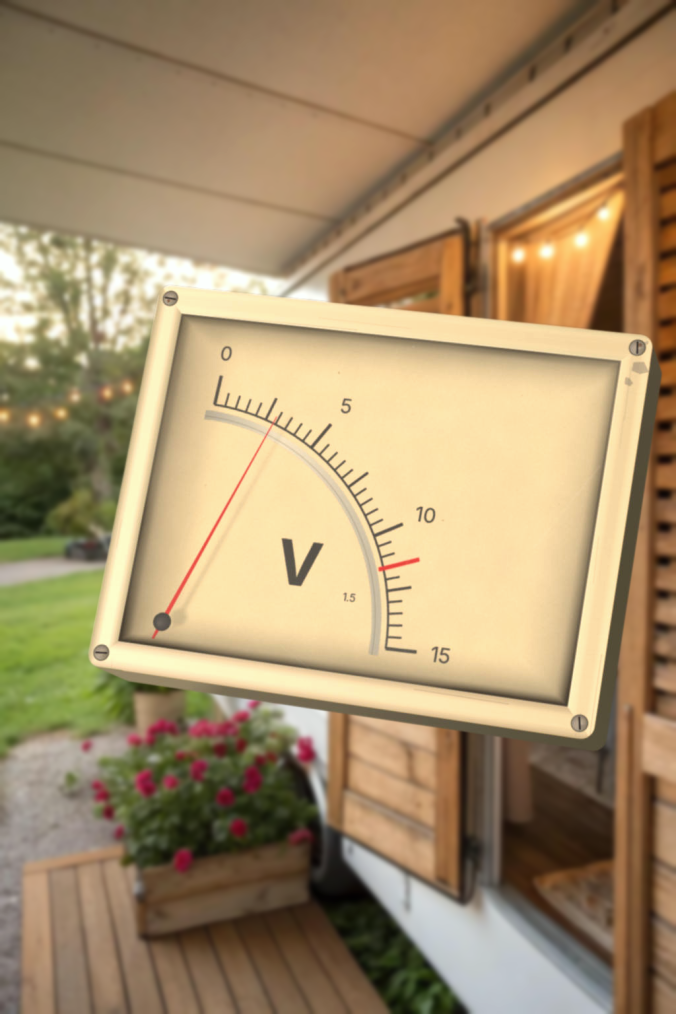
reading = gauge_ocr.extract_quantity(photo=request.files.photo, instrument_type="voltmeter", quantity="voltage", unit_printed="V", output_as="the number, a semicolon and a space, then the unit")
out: 3; V
